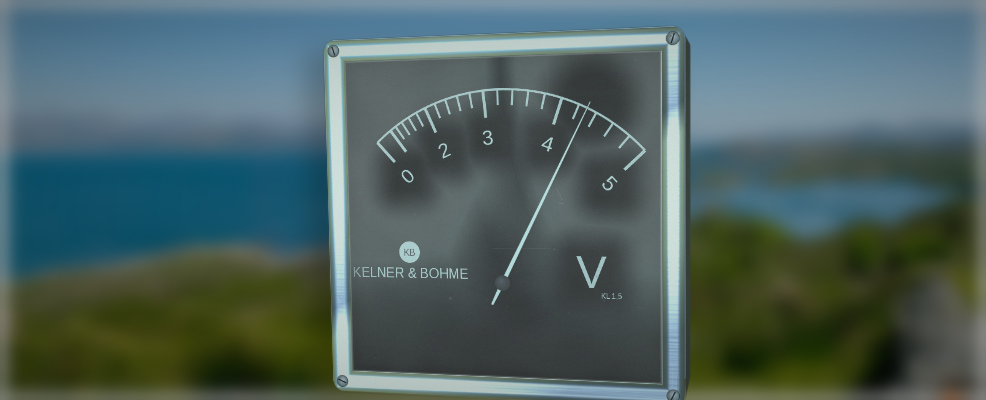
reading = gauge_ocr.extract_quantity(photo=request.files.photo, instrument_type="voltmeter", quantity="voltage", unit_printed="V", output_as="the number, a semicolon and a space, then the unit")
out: 4.3; V
